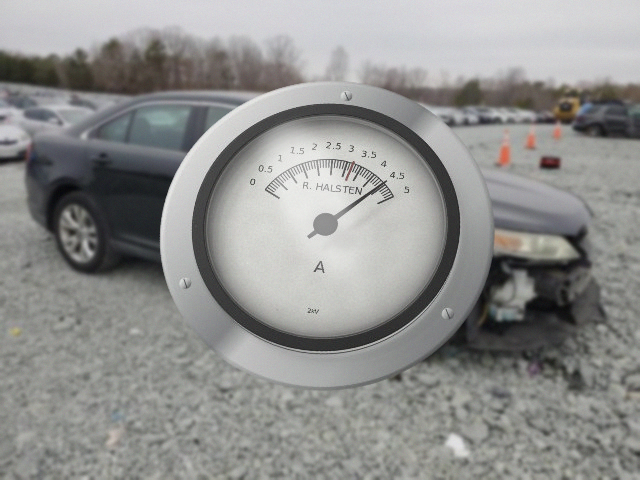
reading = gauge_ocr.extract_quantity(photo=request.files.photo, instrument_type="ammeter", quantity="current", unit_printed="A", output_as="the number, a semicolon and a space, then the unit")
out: 4.5; A
